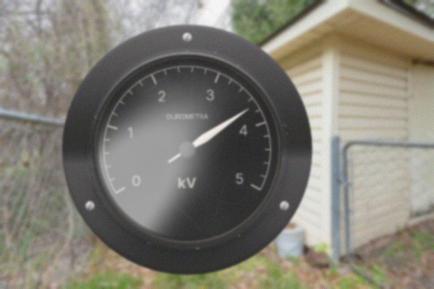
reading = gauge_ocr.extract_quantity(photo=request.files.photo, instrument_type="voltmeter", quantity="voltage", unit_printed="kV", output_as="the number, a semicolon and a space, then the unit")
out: 3.7; kV
